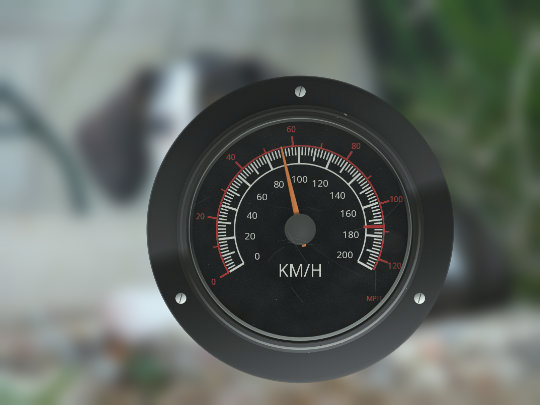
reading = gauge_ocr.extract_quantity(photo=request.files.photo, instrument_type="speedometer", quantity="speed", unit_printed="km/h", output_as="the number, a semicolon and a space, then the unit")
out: 90; km/h
